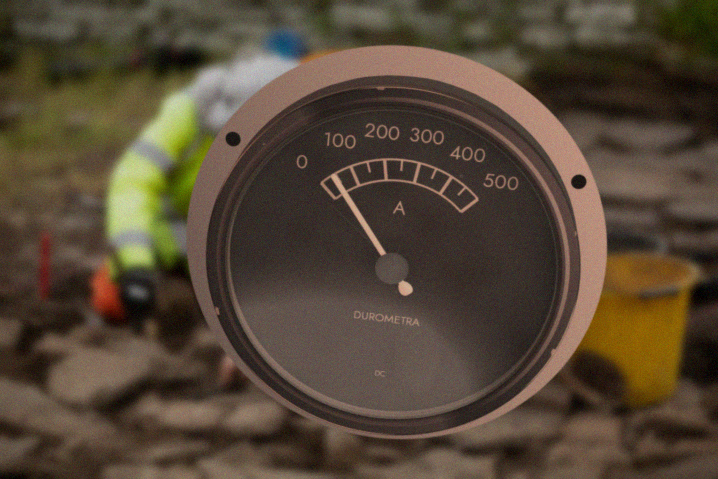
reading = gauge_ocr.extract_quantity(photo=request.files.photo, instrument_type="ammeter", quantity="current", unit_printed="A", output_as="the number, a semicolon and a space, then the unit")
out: 50; A
